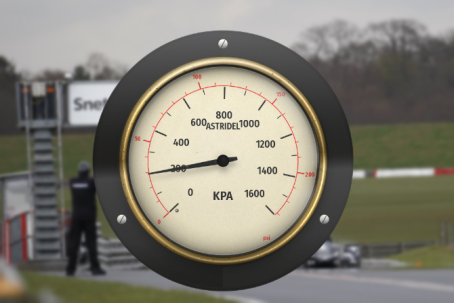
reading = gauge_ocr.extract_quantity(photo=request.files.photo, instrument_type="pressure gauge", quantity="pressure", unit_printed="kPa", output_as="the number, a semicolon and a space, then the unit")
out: 200; kPa
